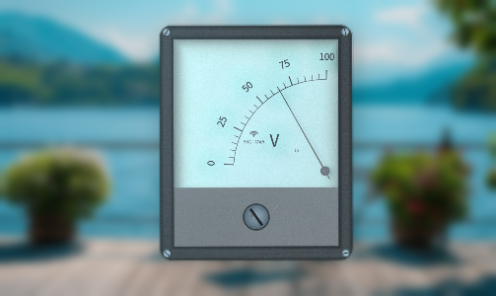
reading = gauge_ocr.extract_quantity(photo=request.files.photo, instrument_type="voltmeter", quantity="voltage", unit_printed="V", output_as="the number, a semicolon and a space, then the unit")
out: 65; V
